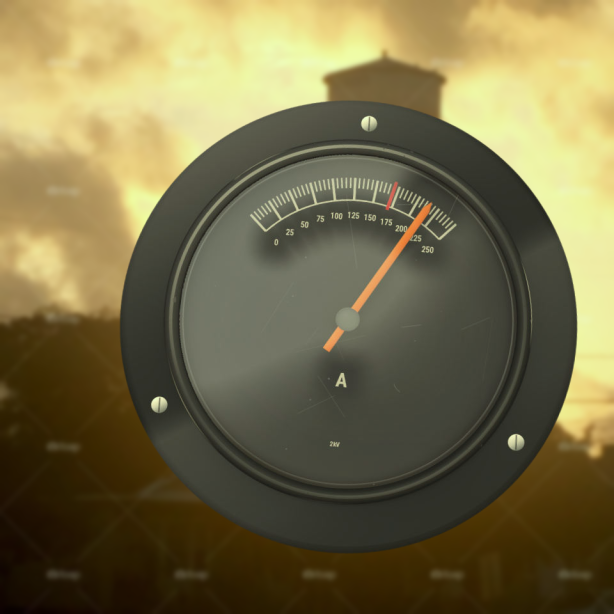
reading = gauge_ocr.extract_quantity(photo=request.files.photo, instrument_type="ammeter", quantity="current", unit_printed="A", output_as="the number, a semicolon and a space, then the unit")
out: 215; A
